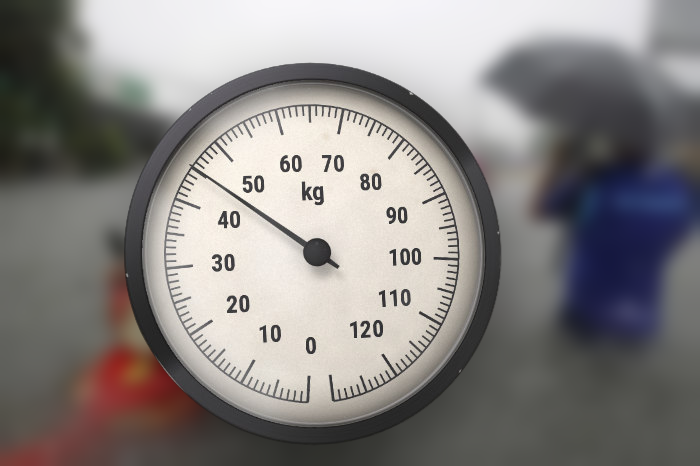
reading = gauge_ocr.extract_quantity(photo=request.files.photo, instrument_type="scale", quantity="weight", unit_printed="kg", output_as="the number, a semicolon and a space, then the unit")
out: 45; kg
